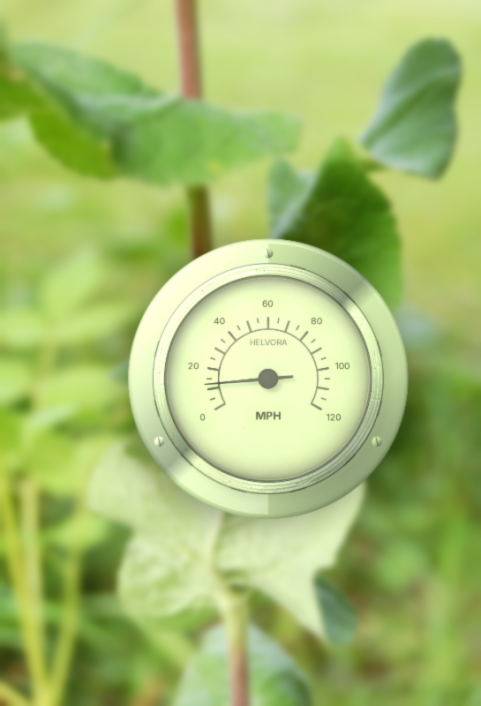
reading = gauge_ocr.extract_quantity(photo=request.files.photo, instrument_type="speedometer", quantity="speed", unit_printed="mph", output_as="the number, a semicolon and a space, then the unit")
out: 12.5; mph
